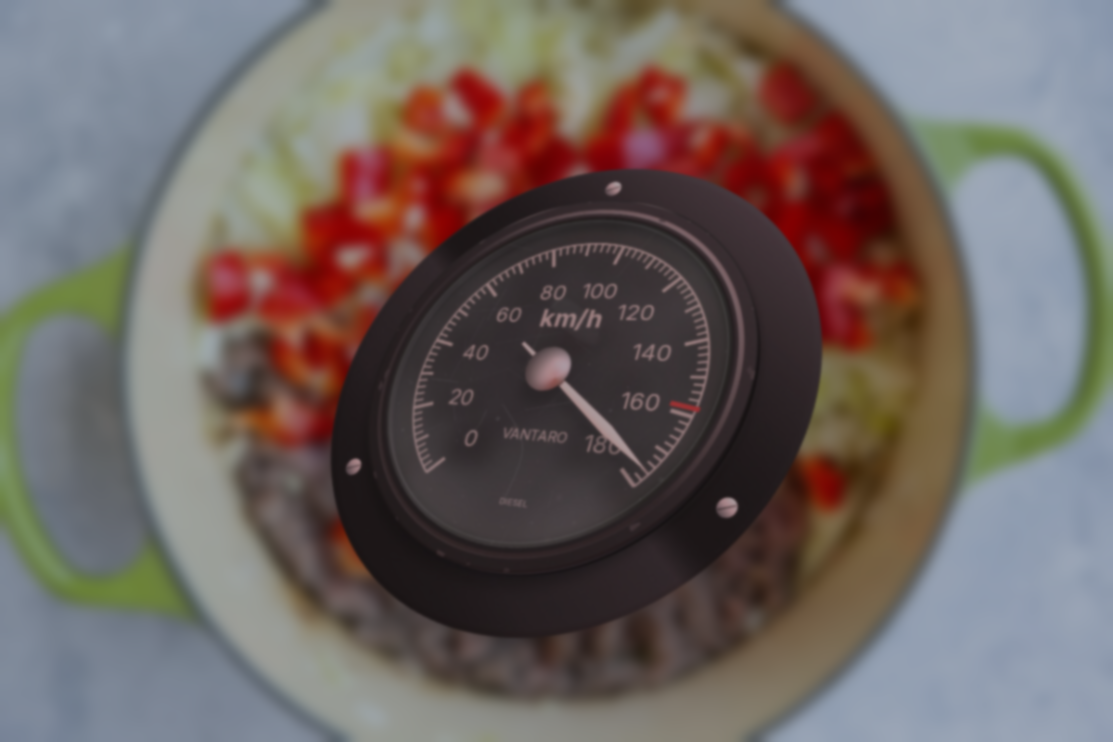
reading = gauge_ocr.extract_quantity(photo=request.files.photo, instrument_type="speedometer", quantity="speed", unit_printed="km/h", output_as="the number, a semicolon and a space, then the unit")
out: 176; km/h
